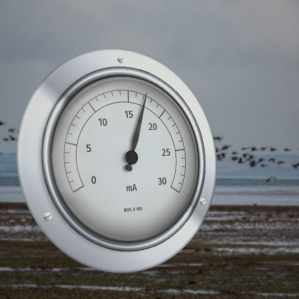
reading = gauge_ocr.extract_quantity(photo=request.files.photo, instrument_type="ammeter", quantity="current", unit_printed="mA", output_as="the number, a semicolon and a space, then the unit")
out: 17; mA
